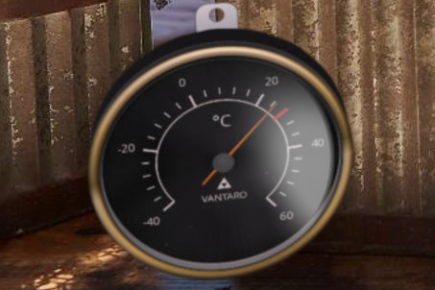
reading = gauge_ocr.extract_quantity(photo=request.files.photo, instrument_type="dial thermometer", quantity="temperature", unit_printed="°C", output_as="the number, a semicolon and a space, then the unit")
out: 24; °C
